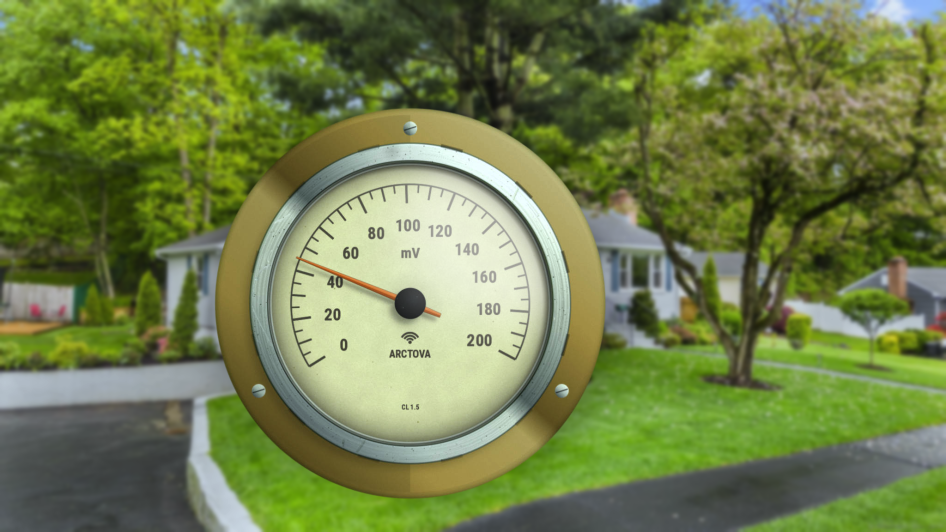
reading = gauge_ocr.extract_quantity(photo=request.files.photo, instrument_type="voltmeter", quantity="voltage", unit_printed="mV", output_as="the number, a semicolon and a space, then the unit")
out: 45; mV
